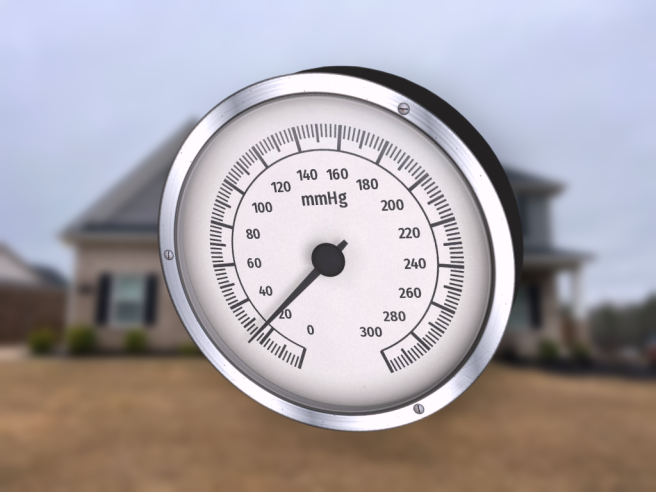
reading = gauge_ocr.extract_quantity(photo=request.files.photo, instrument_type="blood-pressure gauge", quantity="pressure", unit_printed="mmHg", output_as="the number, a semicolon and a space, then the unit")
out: 24; mmHg
